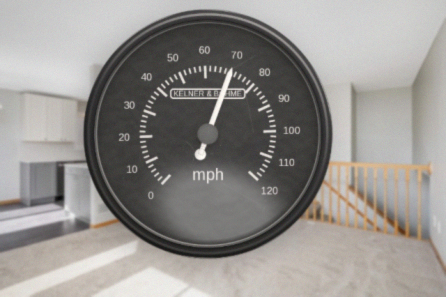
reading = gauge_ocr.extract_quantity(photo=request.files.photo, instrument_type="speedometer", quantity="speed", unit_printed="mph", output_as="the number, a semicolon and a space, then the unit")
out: 70; mph
